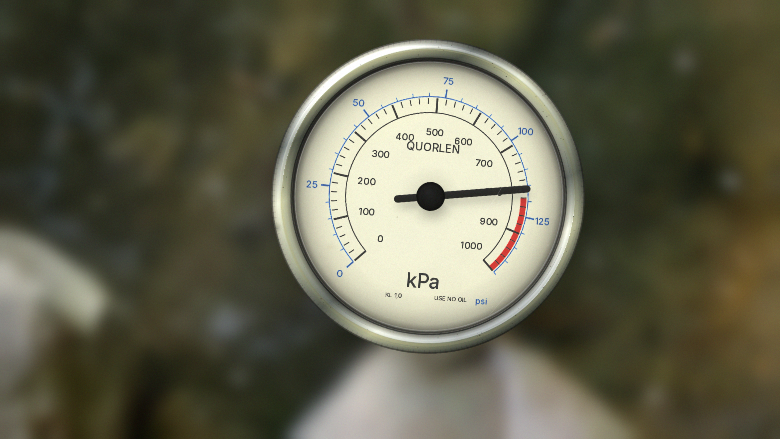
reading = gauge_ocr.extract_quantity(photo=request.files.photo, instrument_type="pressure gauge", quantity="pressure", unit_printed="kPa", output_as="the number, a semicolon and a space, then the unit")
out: 800; kPa
